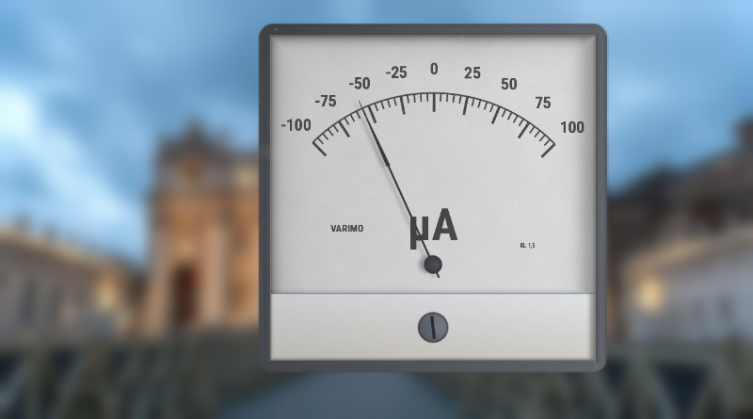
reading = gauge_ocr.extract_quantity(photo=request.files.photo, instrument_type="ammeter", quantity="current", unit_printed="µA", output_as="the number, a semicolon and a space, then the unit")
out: -55; µA
